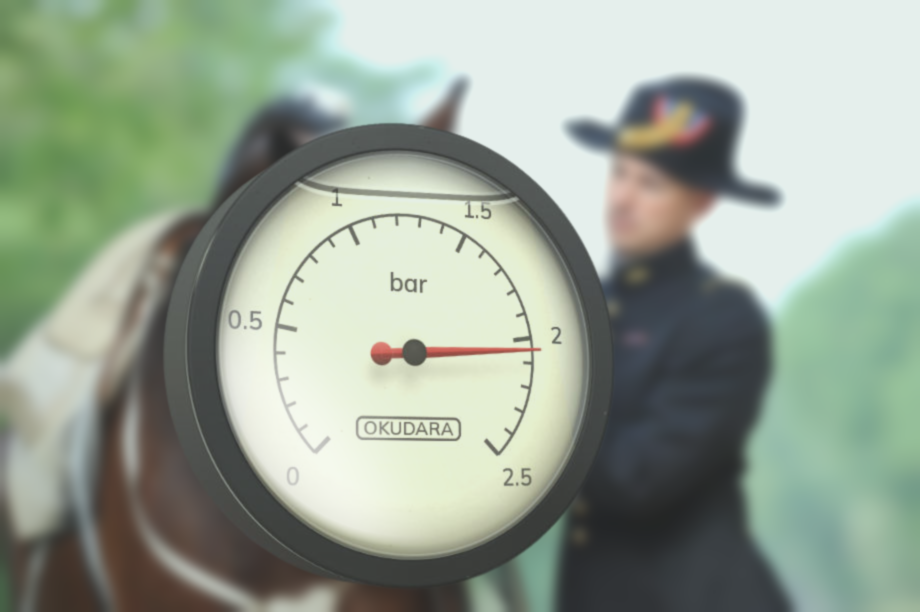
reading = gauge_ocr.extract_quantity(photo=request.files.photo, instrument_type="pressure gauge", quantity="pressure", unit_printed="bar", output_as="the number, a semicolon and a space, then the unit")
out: 2.05; bar
